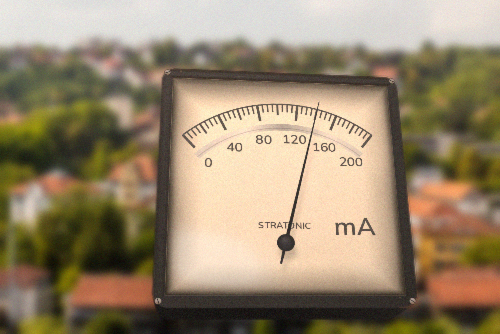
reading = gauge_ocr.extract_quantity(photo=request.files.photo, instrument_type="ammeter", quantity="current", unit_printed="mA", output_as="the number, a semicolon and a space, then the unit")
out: 140; mA
